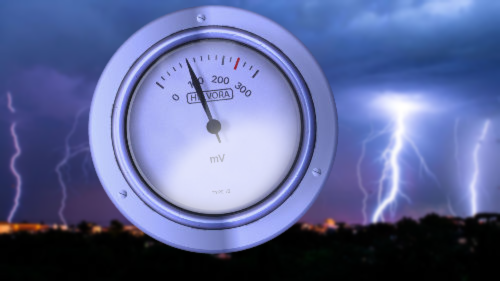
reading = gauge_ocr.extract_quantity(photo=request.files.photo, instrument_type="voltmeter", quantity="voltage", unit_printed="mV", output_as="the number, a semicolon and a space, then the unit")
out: 100; mV
